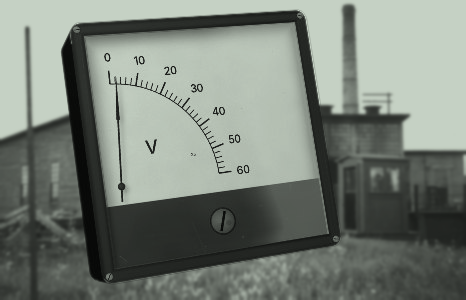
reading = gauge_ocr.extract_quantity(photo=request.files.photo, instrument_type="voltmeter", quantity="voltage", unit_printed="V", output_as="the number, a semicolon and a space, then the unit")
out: 2; V
